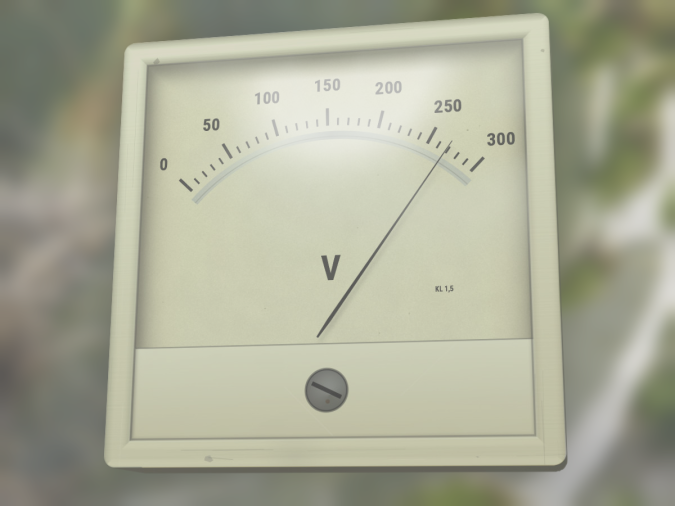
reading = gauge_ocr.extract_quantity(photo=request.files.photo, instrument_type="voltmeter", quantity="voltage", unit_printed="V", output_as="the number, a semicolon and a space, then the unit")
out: 270; V
